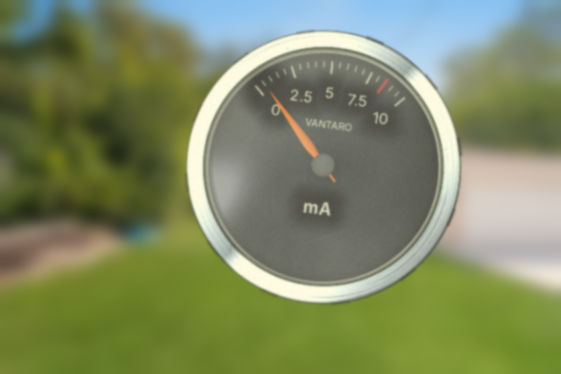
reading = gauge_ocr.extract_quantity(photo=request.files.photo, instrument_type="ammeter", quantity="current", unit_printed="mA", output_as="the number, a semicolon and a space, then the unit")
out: 0.5; mA
